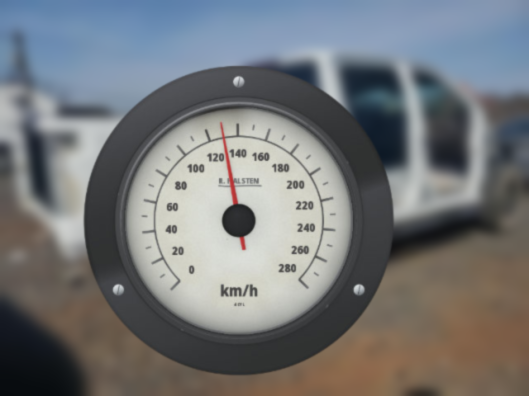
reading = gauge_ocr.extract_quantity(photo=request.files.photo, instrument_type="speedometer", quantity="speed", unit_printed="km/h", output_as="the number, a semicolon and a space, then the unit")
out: 130; km/h
